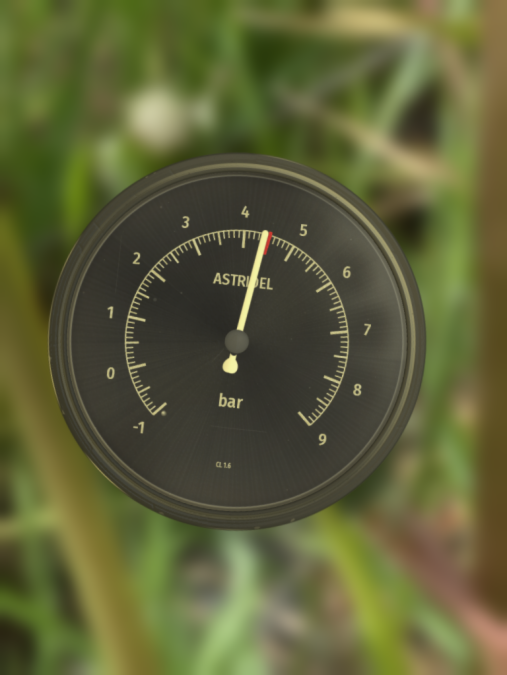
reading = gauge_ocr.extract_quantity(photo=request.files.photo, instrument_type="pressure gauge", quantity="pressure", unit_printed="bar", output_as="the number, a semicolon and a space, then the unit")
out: 4.4; bar
